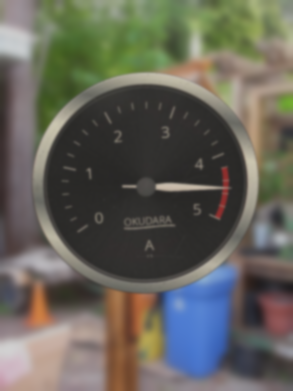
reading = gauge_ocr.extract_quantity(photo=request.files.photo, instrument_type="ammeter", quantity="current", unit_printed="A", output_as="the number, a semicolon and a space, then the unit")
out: 4.5; A
